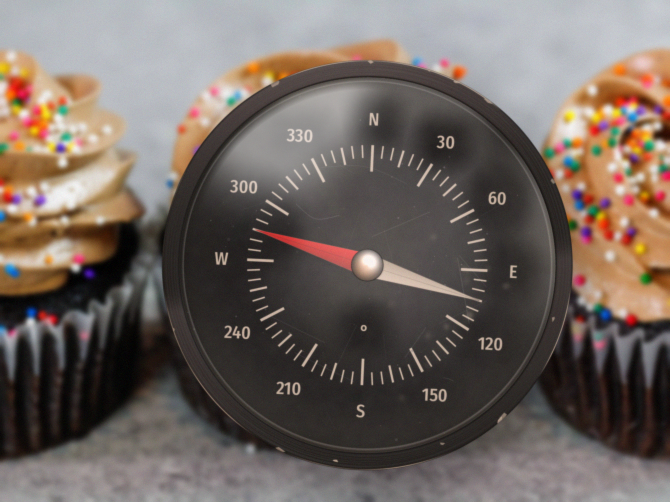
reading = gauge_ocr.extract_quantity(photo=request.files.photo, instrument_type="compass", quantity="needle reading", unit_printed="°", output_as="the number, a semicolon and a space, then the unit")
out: 285; °
